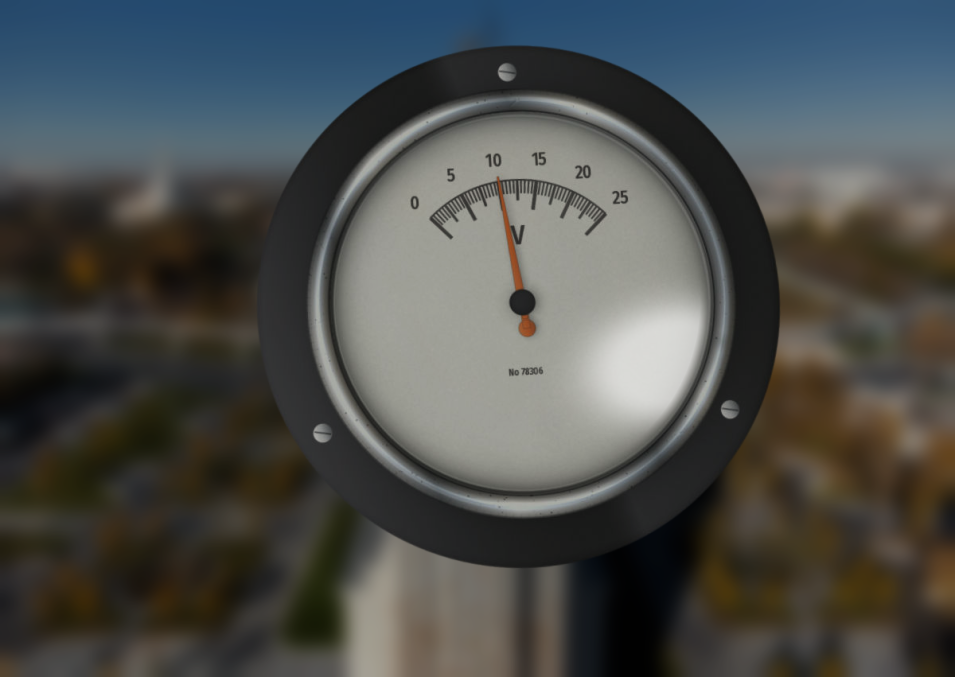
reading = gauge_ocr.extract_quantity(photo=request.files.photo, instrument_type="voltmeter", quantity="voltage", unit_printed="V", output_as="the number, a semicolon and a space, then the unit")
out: 10; V
